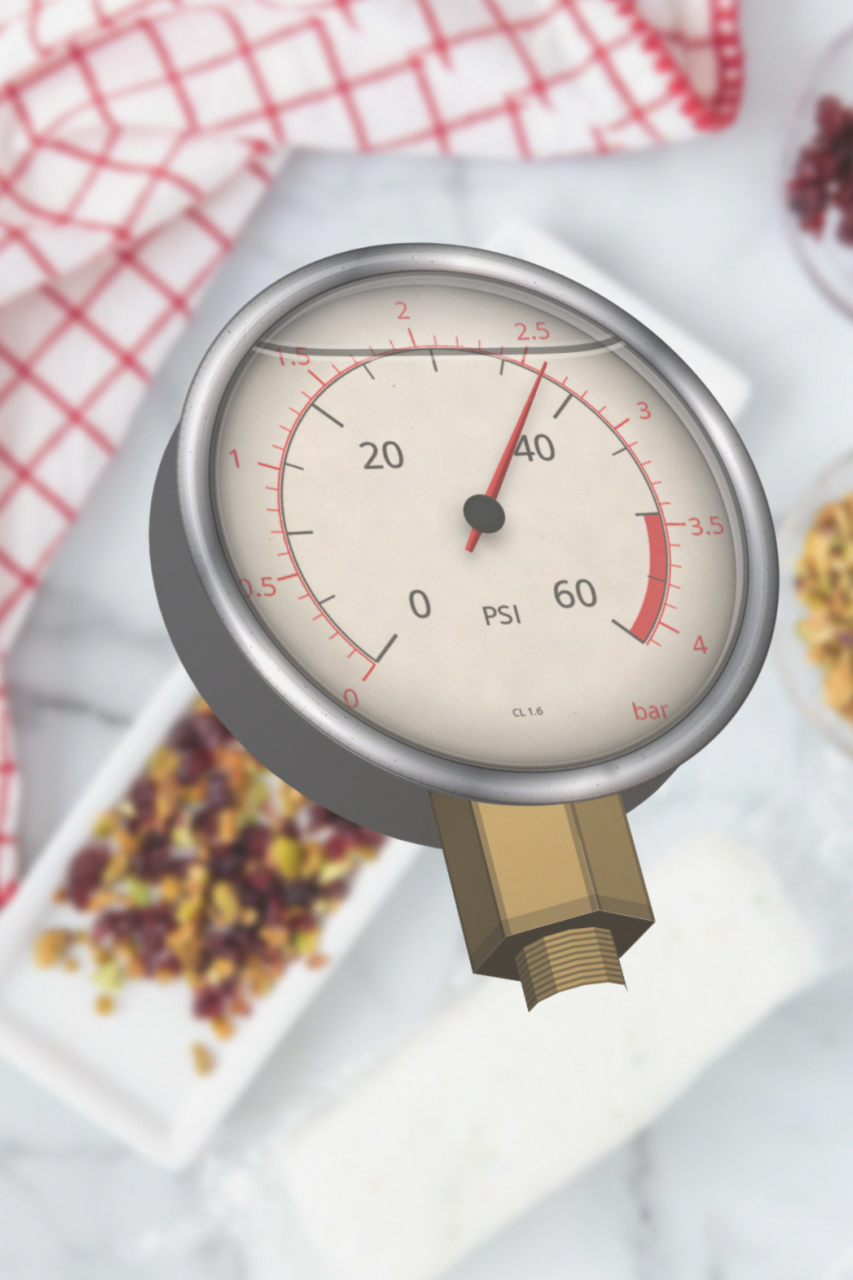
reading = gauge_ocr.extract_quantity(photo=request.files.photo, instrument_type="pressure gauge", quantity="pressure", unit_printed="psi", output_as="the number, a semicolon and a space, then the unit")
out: 37.5; psi
